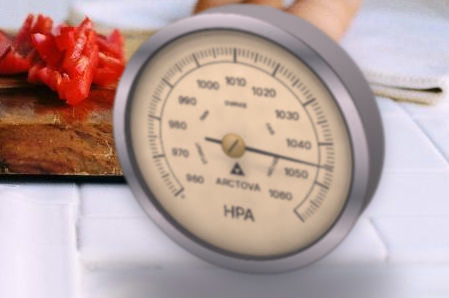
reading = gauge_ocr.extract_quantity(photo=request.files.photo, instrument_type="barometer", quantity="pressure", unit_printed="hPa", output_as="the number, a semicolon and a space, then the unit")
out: 1045; hPa
